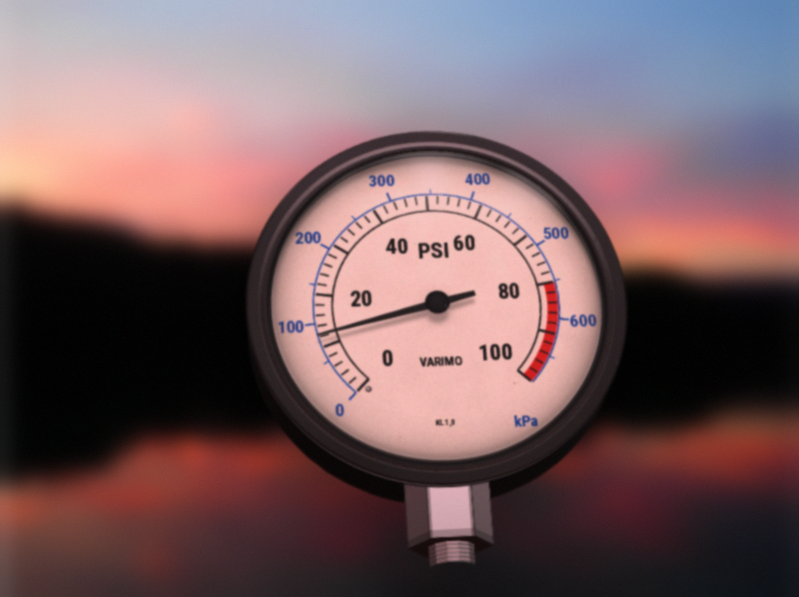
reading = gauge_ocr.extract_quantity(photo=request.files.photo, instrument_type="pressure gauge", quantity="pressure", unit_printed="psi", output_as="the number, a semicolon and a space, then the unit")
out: 12; psi
